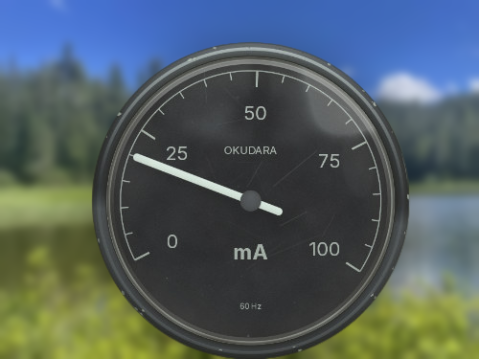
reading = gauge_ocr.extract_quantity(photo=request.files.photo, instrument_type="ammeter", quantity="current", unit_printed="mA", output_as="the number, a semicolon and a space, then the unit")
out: 20; mA
